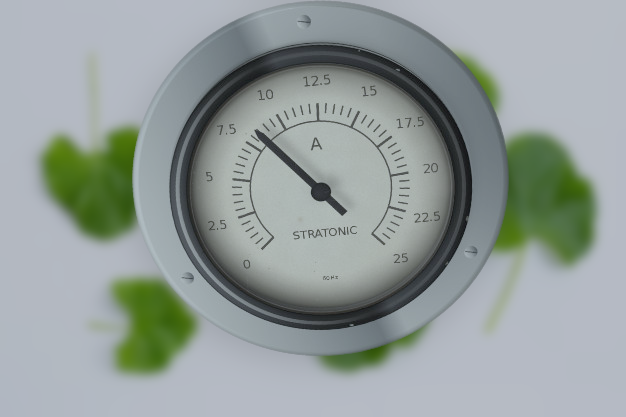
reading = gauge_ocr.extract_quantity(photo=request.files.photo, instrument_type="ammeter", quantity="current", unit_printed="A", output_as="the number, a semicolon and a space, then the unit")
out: 8.5; A
